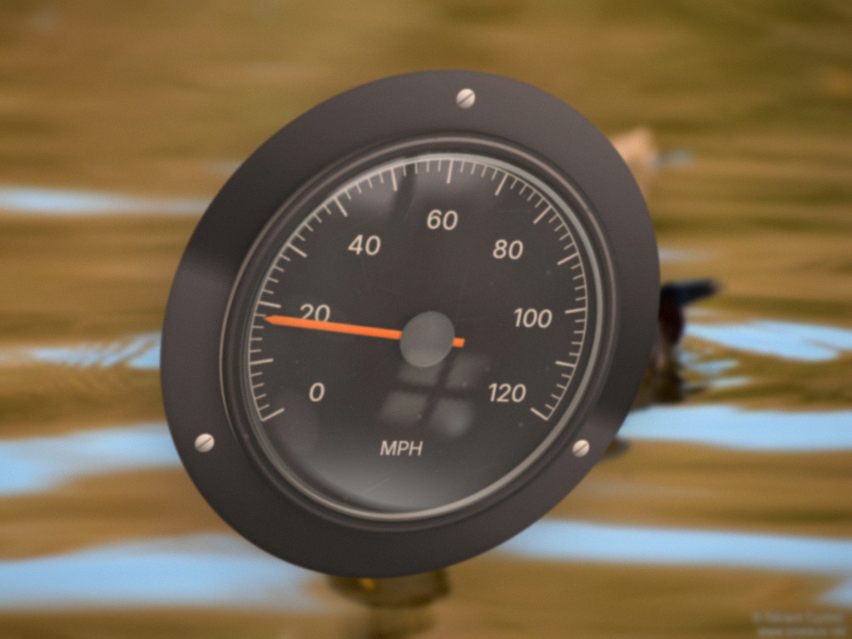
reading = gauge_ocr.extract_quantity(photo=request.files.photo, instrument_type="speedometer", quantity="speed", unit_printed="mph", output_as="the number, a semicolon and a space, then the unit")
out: 18; mph
